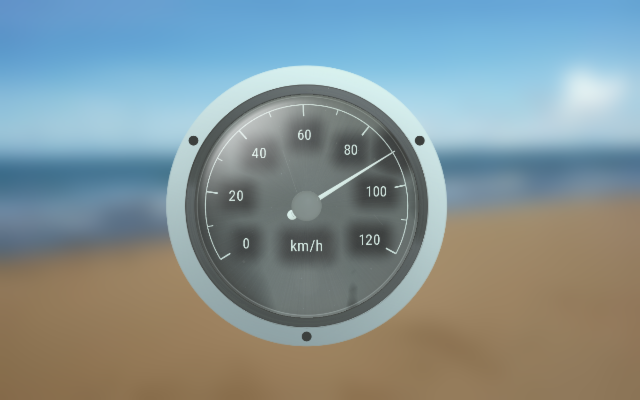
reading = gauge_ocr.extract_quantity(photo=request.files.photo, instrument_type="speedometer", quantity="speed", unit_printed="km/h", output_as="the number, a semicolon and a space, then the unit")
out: 90; km/h
